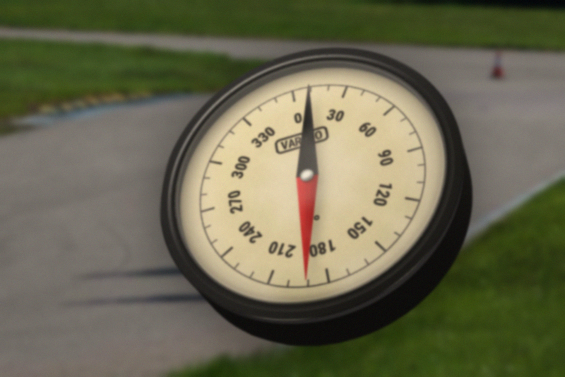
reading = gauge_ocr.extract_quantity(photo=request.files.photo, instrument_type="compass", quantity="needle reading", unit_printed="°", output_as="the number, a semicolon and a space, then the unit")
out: 190; °
